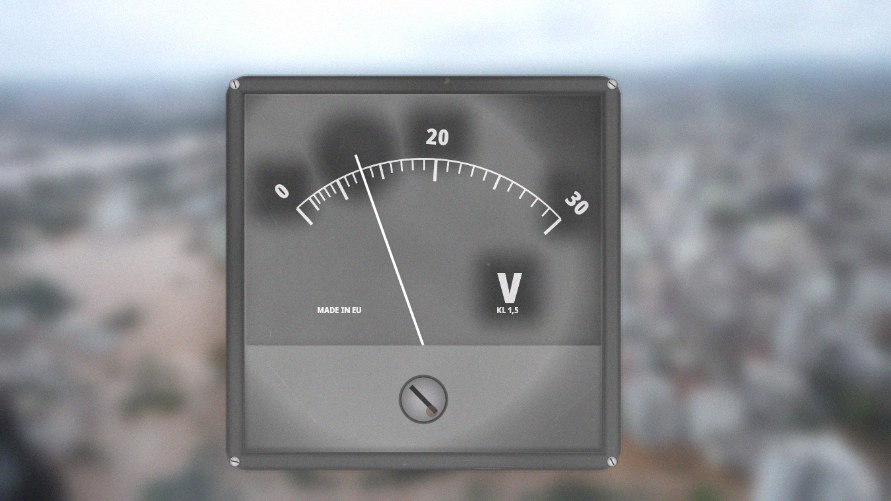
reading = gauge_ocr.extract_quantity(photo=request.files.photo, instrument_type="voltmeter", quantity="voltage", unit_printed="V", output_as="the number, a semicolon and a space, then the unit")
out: 13; V
